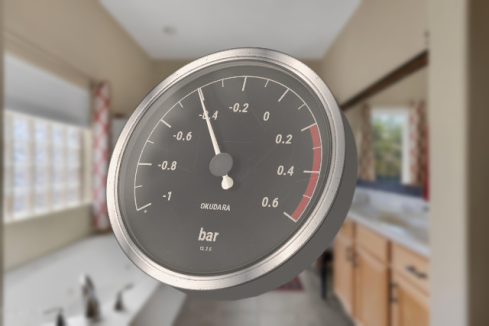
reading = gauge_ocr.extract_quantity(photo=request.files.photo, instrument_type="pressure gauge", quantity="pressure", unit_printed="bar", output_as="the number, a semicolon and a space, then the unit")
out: -0.4; bar
